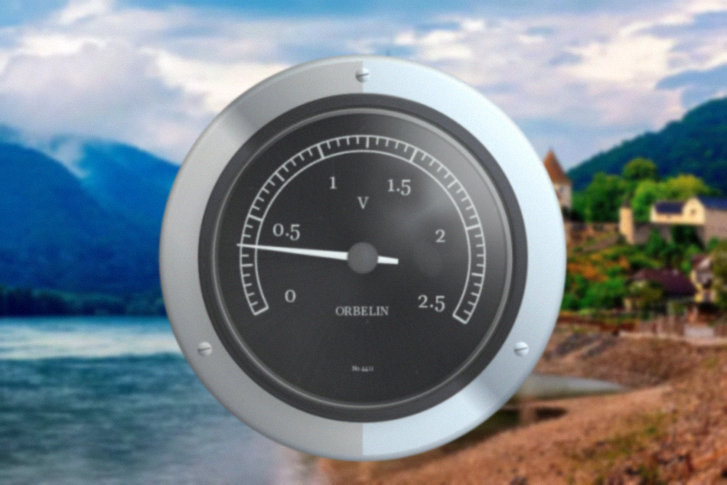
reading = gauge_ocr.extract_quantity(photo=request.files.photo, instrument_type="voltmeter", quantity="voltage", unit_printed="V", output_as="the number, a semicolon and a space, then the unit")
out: 0.35; V
